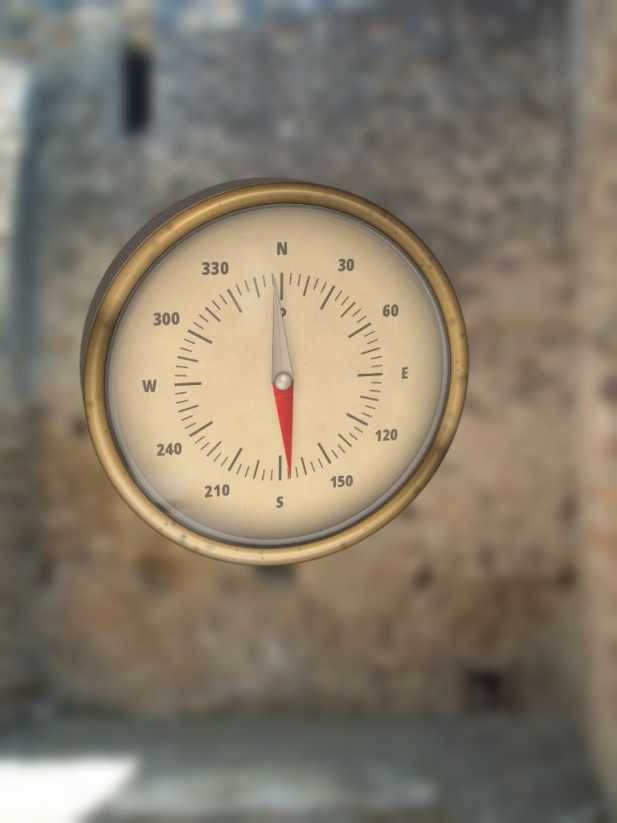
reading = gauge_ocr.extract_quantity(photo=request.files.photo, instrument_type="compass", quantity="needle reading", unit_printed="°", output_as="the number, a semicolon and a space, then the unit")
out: 175; °
